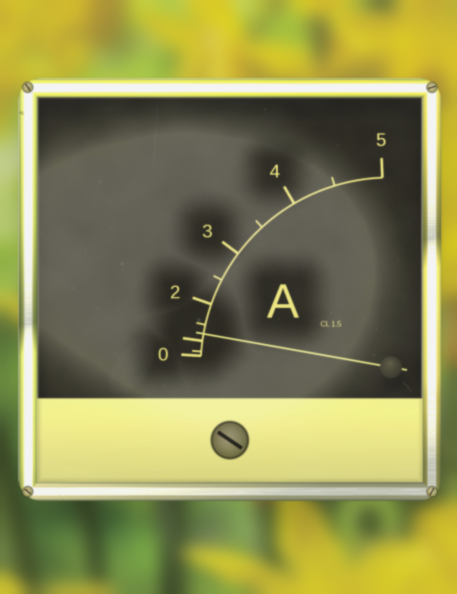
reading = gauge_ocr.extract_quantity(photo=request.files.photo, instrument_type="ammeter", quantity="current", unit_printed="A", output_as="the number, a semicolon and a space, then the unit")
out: 1.25; A
